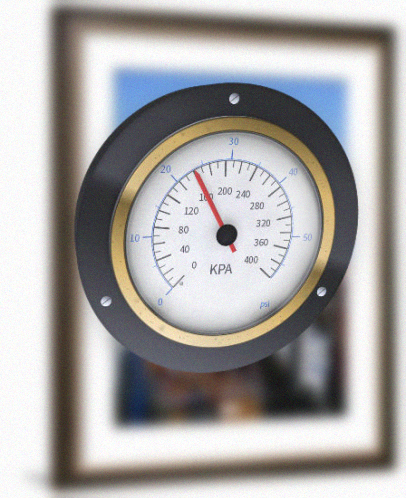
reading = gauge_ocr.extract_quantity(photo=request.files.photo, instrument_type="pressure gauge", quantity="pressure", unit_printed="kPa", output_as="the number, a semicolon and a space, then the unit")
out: 160; kPa
